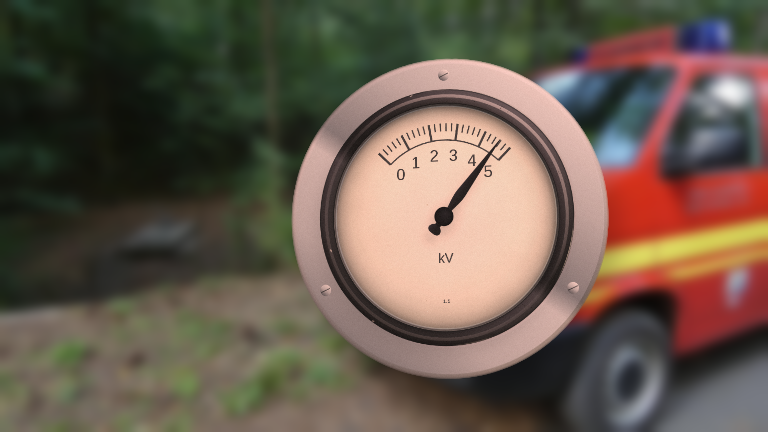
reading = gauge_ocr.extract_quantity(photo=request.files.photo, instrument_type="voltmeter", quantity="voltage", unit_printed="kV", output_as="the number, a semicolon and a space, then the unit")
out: 4.6; kV
